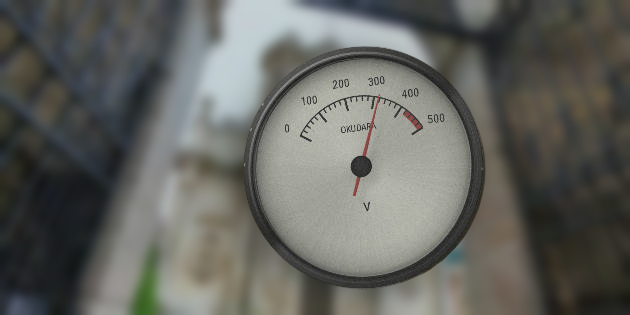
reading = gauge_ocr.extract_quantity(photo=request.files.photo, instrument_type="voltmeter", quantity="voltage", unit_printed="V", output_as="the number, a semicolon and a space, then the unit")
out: 320; V
